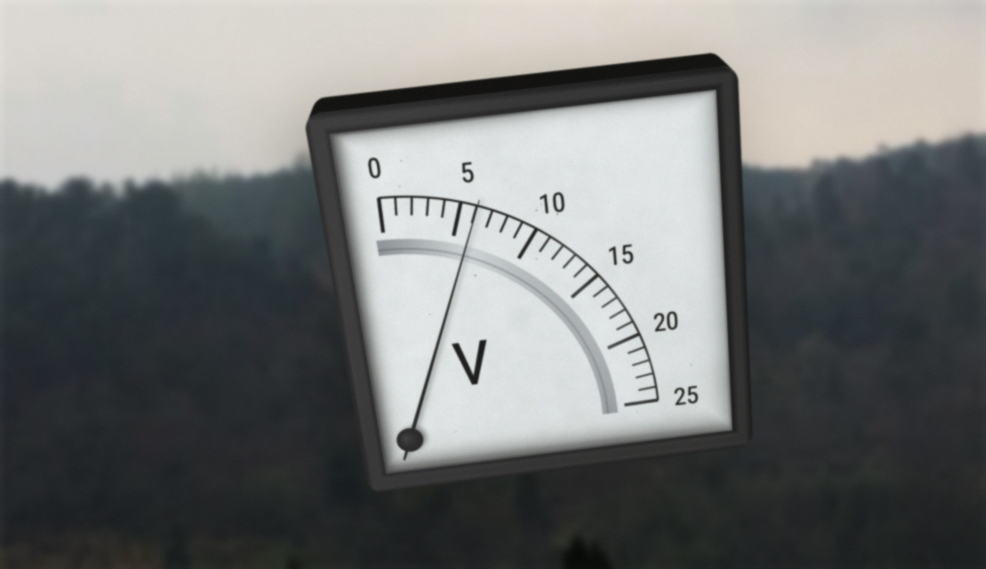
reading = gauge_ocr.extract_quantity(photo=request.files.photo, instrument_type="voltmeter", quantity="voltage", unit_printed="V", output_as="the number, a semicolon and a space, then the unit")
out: 6; V
